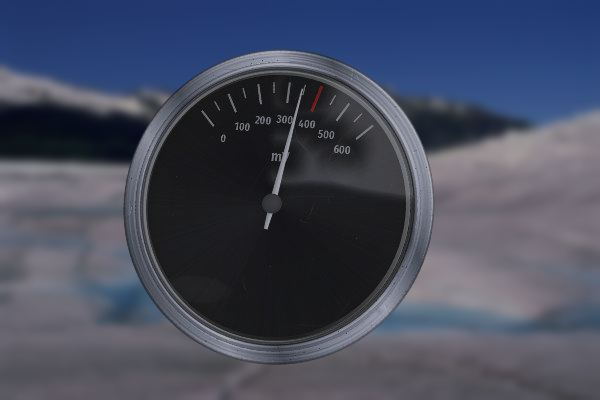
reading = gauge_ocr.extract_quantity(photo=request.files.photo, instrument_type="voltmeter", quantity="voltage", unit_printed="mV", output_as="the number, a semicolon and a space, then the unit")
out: 350; mV
